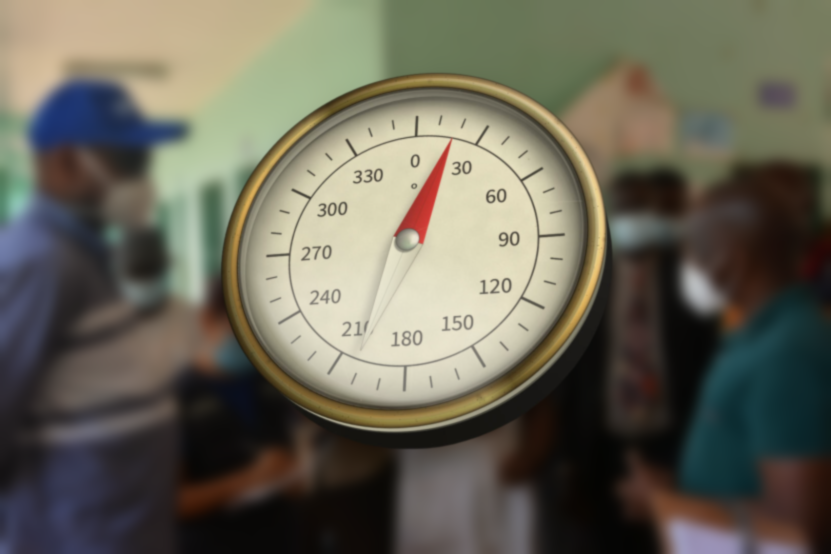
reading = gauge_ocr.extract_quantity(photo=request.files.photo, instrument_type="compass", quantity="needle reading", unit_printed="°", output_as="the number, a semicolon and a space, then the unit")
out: 20; °
